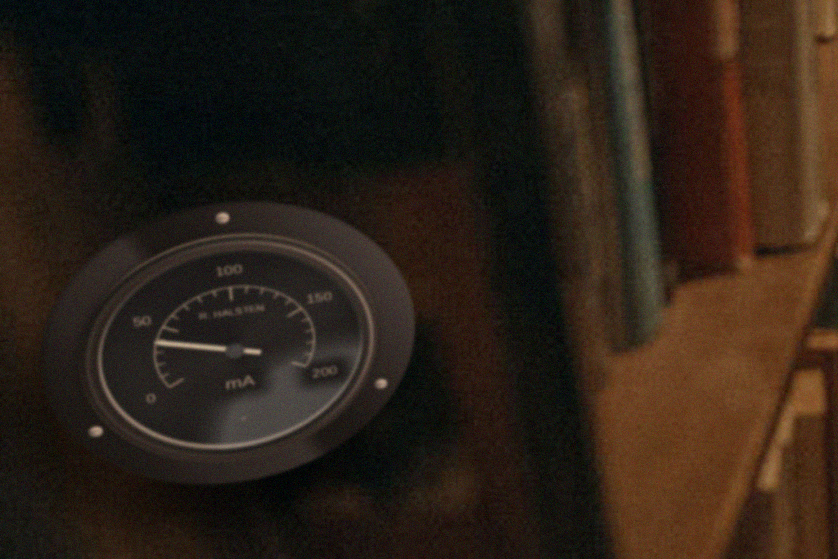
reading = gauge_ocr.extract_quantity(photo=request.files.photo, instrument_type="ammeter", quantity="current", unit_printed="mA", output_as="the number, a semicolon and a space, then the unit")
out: 40; mA
